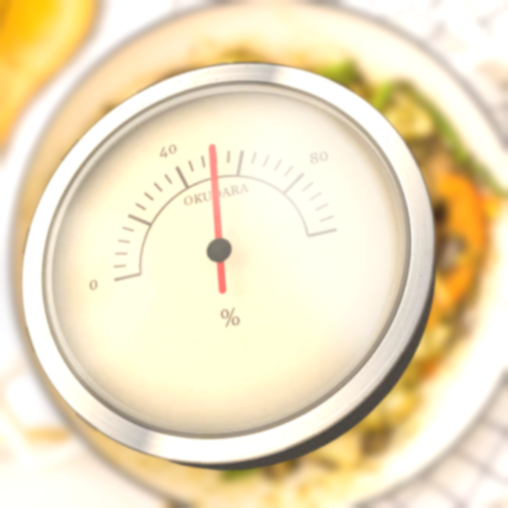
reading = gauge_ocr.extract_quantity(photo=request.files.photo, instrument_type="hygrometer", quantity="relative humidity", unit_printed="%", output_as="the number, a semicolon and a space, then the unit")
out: 52; %
